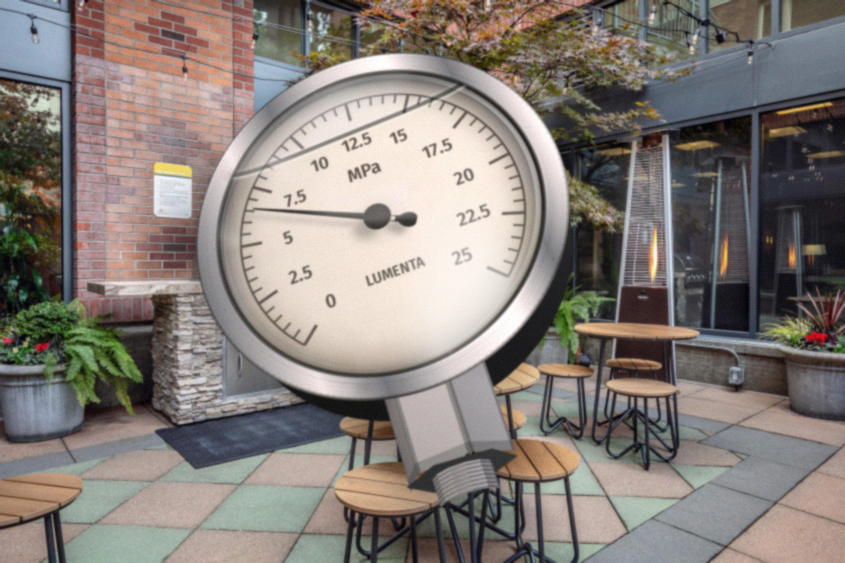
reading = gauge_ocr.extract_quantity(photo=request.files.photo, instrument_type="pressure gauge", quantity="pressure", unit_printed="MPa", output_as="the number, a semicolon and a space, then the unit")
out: 6.5; MPa
